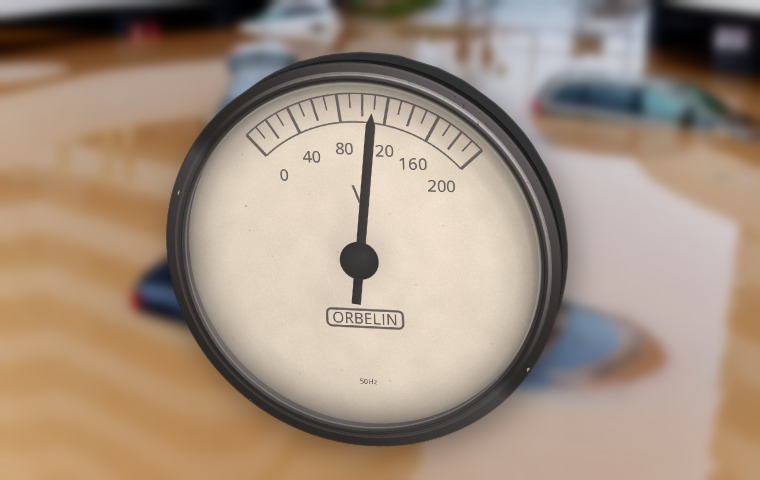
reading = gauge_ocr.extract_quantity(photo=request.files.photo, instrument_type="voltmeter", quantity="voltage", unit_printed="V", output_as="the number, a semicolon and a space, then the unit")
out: 110; V
